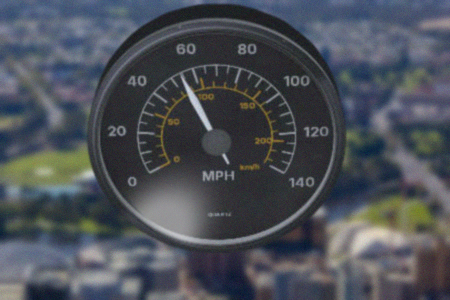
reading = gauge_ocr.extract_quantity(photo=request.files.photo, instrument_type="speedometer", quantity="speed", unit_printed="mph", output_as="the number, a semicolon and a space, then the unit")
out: 55; mph
